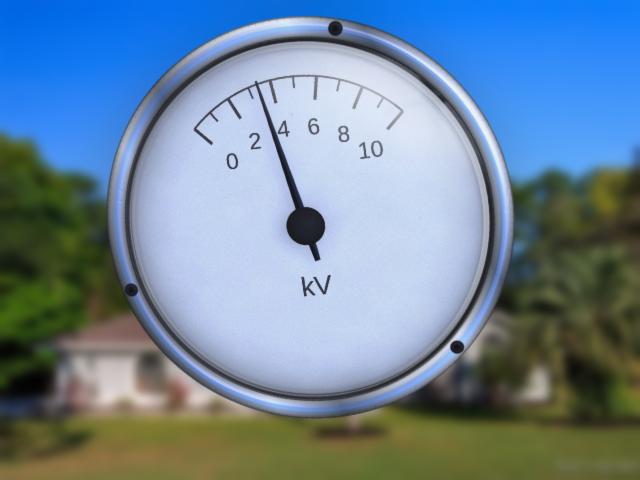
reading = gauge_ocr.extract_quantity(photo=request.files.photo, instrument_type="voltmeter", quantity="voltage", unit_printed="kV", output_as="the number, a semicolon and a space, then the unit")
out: 3.5; kV
